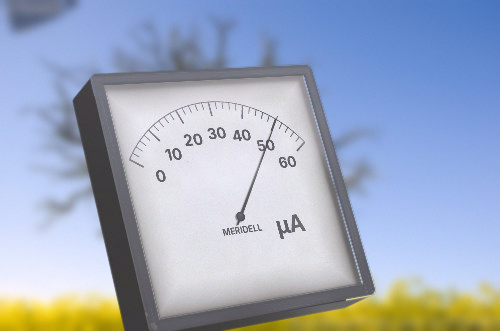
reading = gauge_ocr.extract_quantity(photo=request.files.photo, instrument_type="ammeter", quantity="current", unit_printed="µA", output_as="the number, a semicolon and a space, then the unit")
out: 50; µA
